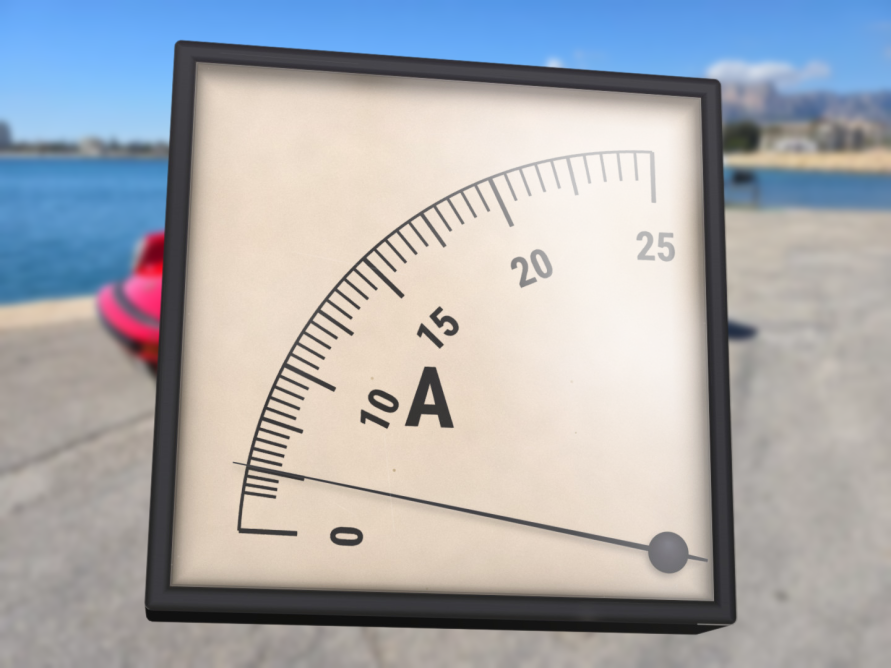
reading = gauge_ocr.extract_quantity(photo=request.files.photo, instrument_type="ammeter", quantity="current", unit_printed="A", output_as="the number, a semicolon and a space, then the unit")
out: 5; A
